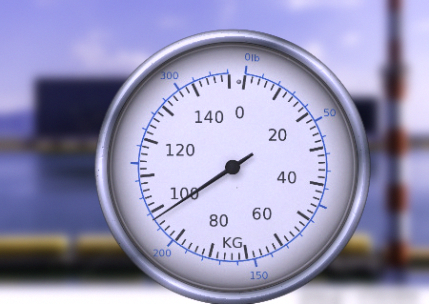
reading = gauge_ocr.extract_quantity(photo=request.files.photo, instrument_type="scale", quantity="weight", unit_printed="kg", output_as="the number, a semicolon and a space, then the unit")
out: 98; kg
